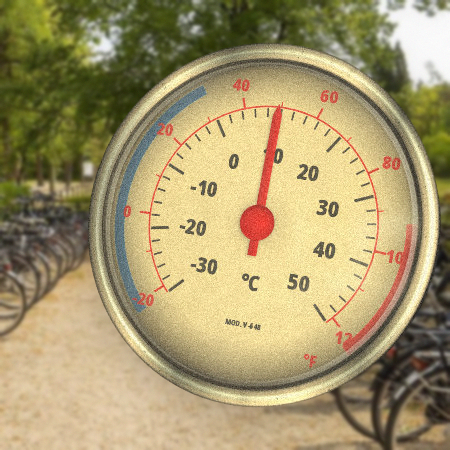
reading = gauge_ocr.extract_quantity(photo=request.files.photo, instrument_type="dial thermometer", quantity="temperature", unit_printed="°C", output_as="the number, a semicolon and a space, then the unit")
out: 10; °C
